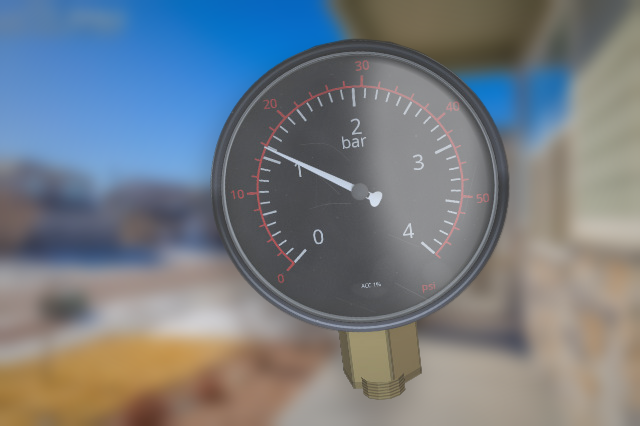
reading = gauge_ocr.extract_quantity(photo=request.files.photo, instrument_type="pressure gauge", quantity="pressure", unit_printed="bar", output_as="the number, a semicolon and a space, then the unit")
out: 1.1; bar
